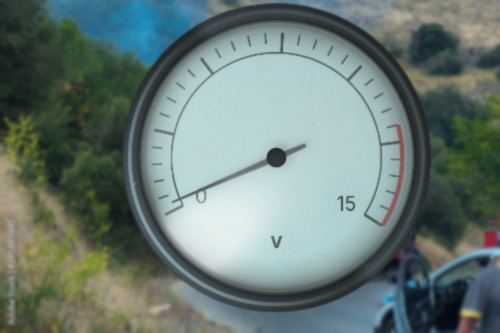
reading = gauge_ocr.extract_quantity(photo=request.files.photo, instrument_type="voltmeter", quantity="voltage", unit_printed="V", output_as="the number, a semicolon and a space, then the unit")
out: 0.25; V
